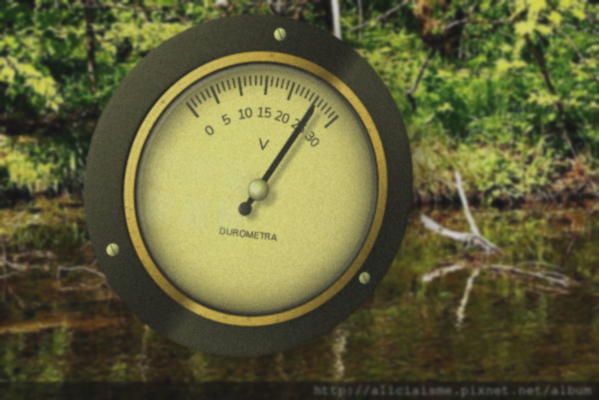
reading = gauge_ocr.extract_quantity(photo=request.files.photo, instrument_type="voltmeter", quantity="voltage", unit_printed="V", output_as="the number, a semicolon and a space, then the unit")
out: 25; V
